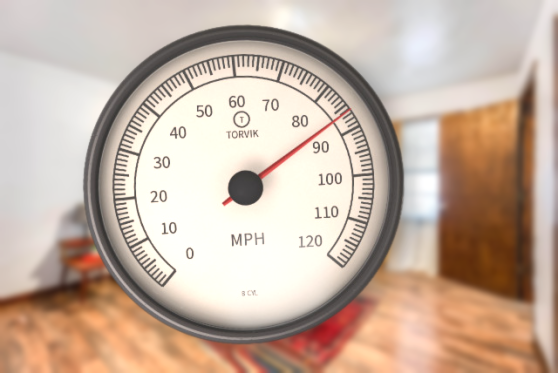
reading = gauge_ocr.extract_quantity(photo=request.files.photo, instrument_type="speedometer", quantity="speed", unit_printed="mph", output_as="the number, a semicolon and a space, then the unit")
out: 86; mph
